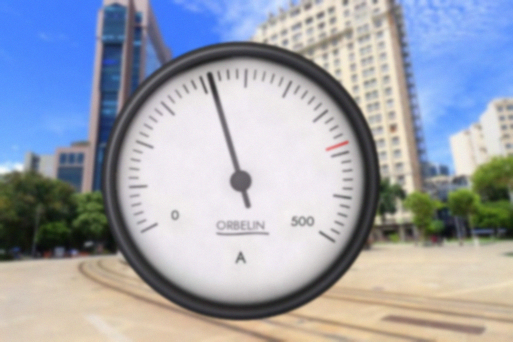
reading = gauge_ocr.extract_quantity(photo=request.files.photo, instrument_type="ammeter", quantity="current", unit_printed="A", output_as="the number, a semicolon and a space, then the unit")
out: 210; A
